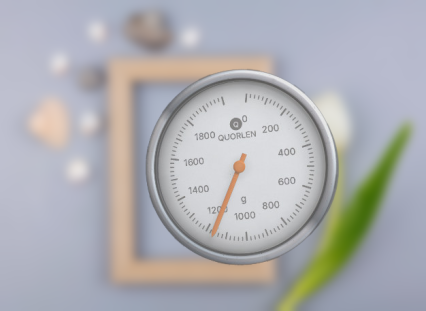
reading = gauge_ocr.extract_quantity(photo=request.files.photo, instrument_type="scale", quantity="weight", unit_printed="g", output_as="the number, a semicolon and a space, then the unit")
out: 1160; g
